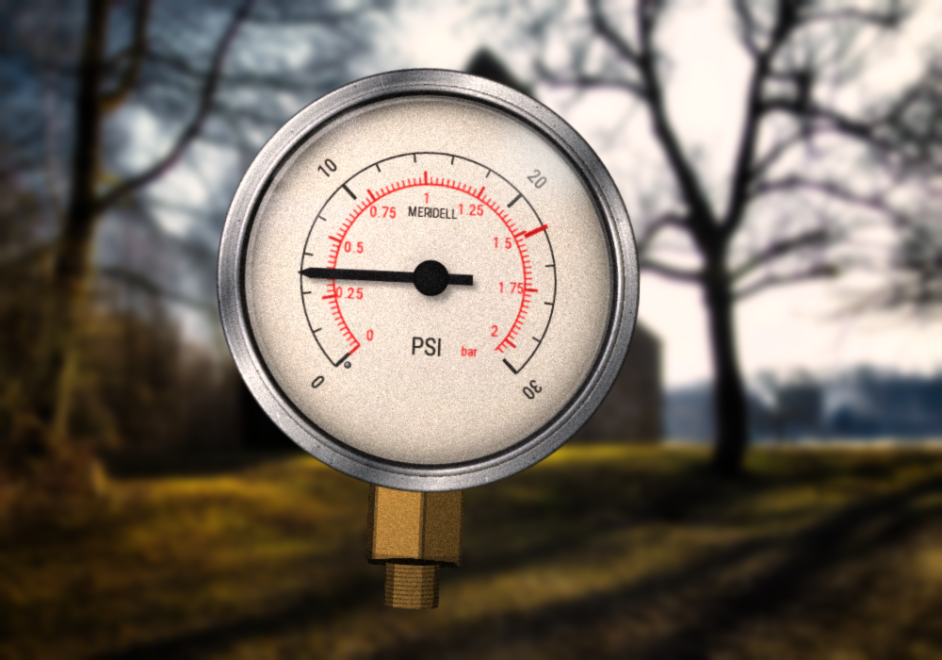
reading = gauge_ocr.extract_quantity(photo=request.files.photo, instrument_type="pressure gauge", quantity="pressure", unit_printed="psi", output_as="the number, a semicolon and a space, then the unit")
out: 5; psi
